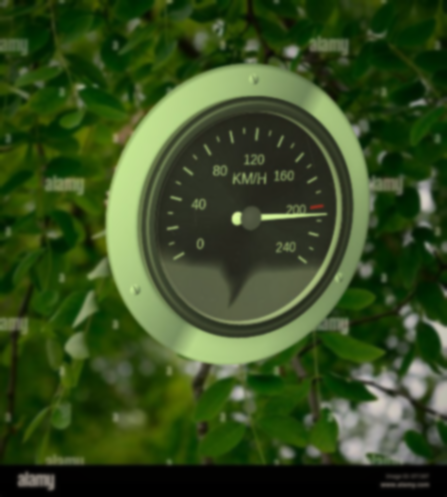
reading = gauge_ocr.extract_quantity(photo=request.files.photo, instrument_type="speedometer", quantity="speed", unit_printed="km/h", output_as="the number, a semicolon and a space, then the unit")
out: 205; km/h
